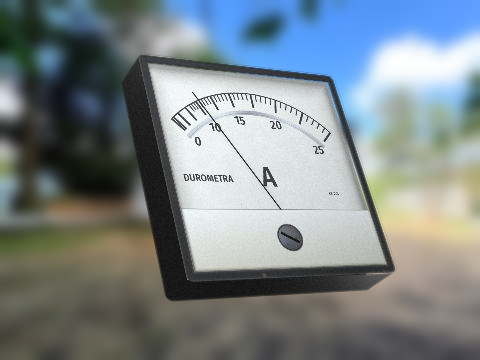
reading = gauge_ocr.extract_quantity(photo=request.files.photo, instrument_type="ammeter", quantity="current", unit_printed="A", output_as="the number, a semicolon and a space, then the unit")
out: 10; A
